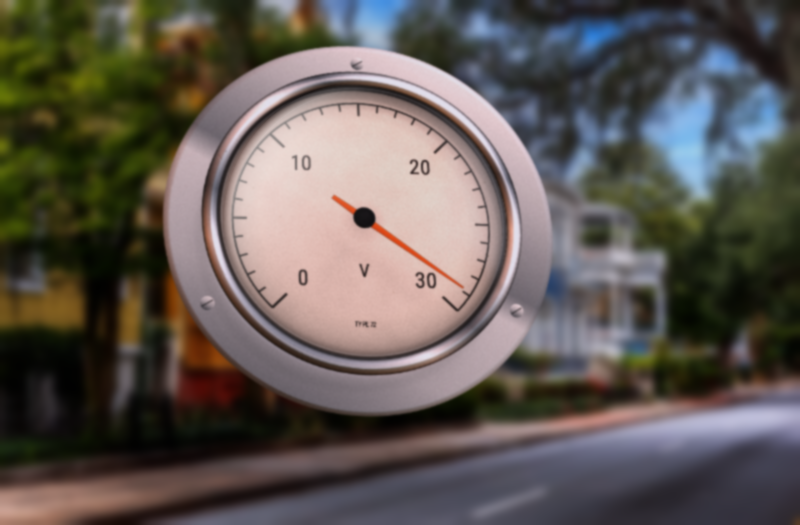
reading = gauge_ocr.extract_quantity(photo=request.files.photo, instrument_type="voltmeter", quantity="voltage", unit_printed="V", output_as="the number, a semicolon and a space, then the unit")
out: 29; V
